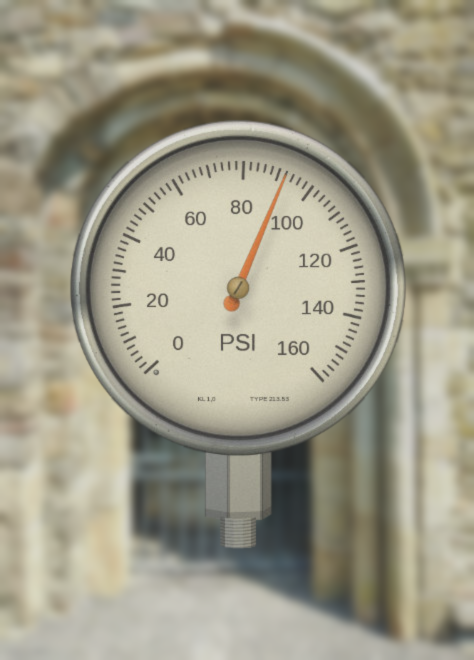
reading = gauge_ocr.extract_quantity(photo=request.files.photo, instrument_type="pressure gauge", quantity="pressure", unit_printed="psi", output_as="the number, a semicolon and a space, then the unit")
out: 92; psi
